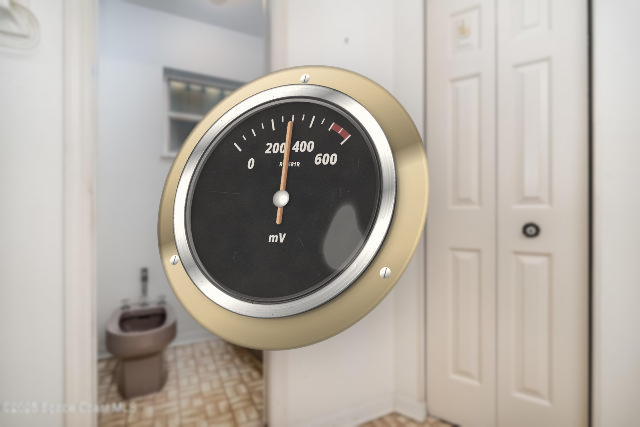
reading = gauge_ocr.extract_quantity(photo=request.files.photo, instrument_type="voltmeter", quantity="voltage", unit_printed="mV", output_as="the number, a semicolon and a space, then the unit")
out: 300; mV
